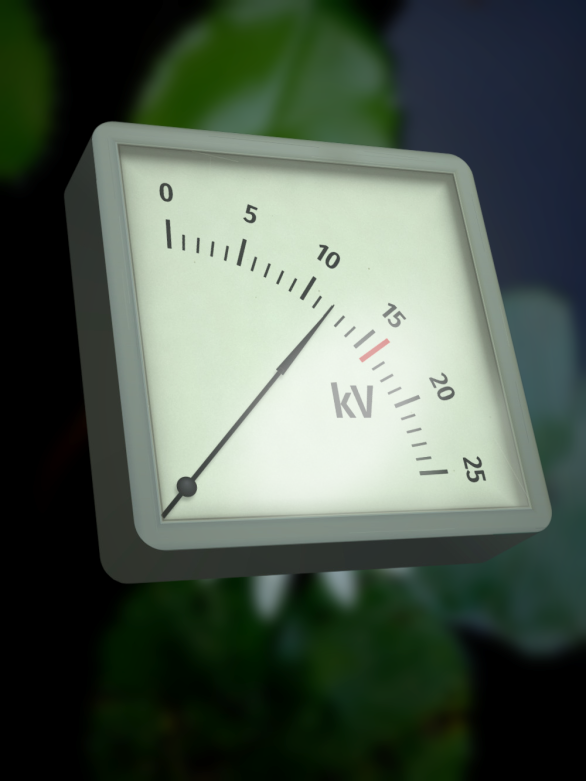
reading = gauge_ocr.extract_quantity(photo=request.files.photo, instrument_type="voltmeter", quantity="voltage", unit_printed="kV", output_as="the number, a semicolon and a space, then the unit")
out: 12; kV
